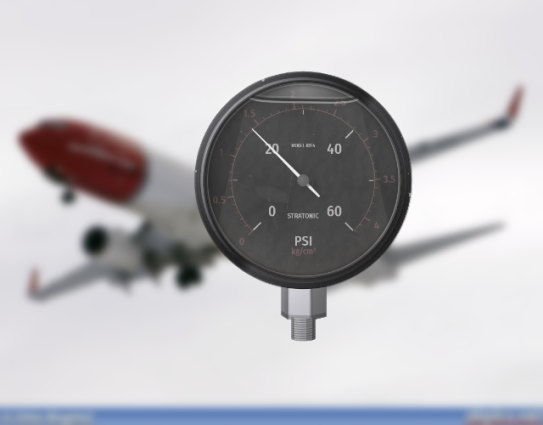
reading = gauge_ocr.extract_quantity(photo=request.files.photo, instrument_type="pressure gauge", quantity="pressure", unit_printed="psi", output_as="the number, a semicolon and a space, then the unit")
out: 20; psi
